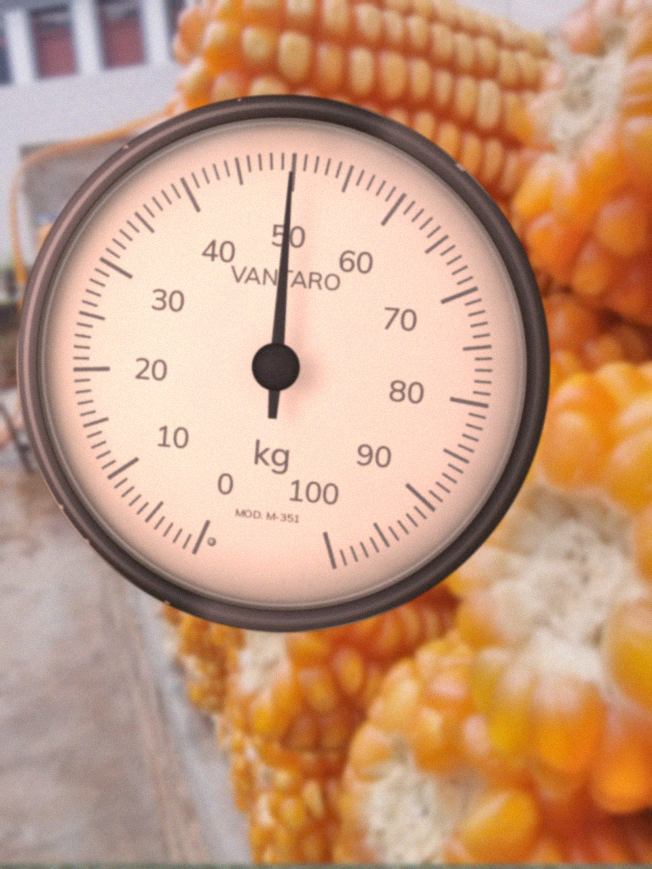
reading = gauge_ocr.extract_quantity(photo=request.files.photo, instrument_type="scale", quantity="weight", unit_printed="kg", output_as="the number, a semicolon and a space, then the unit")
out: 50; kg
